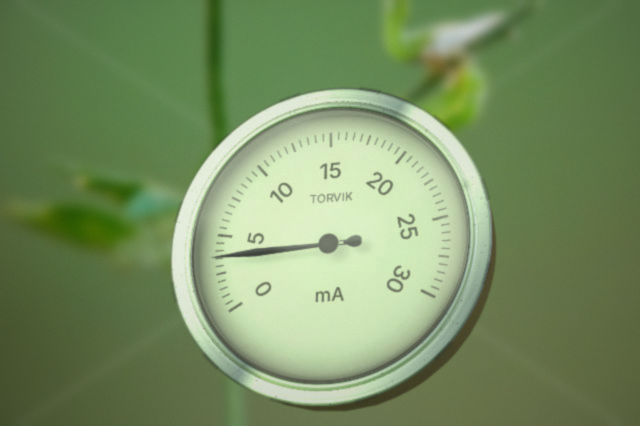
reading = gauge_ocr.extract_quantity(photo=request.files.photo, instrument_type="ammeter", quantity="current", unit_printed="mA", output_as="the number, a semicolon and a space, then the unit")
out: 3.5; mA
